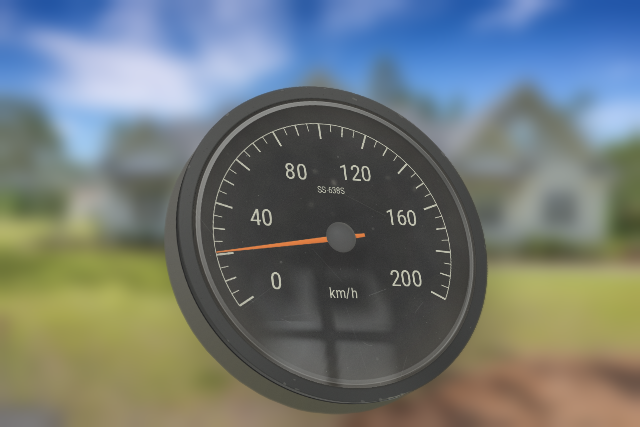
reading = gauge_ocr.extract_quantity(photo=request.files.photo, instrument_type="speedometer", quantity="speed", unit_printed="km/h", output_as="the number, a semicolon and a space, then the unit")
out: 20; km/h
